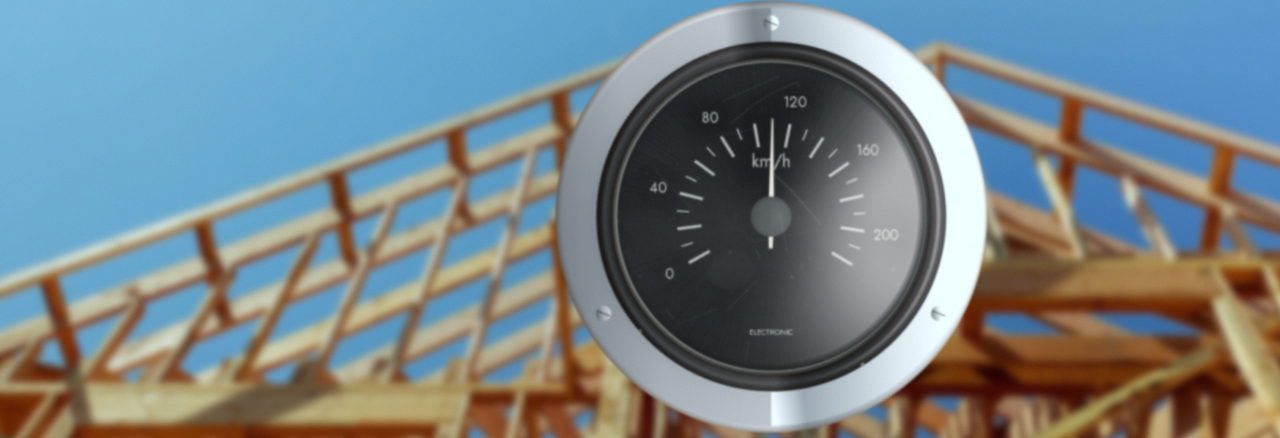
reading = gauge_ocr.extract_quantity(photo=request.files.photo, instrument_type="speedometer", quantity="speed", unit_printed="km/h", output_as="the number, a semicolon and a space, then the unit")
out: 110; km/h
